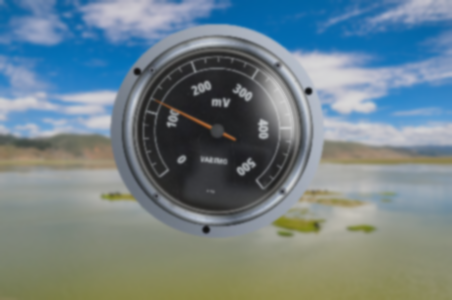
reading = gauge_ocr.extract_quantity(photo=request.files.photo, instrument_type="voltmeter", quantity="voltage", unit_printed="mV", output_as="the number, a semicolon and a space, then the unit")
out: 120; mV
